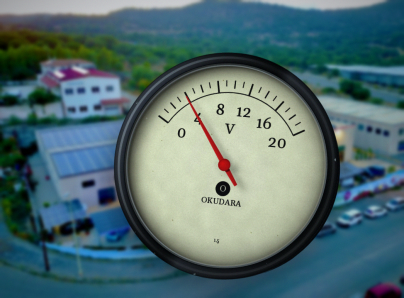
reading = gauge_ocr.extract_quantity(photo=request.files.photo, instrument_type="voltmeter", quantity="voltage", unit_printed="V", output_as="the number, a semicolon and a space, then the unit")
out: 4; V
